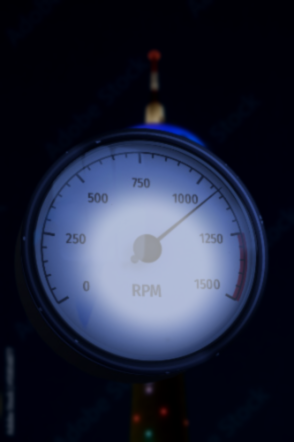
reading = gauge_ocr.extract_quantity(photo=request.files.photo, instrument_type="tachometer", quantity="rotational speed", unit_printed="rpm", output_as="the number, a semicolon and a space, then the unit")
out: 1075; rpm
